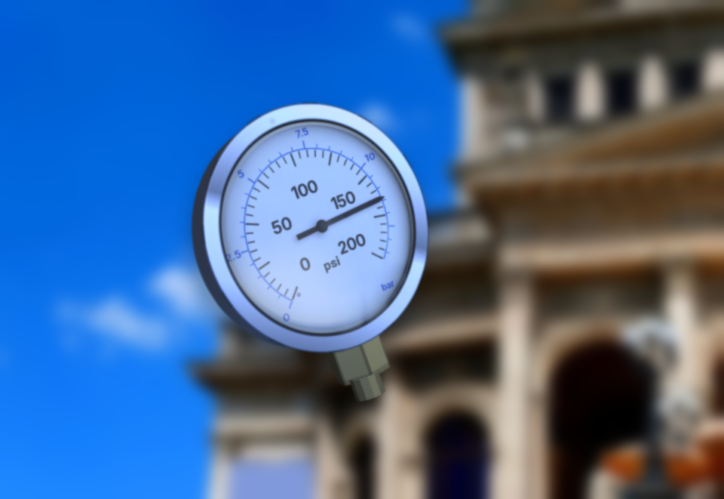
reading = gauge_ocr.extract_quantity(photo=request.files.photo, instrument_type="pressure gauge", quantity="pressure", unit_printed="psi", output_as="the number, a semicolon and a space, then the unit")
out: 165; psi
